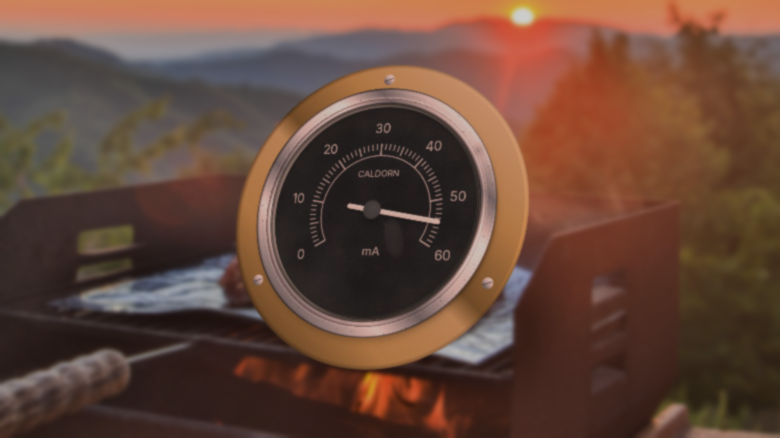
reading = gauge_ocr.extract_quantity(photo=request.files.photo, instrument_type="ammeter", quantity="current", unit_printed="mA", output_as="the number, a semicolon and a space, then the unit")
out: 55; mA
